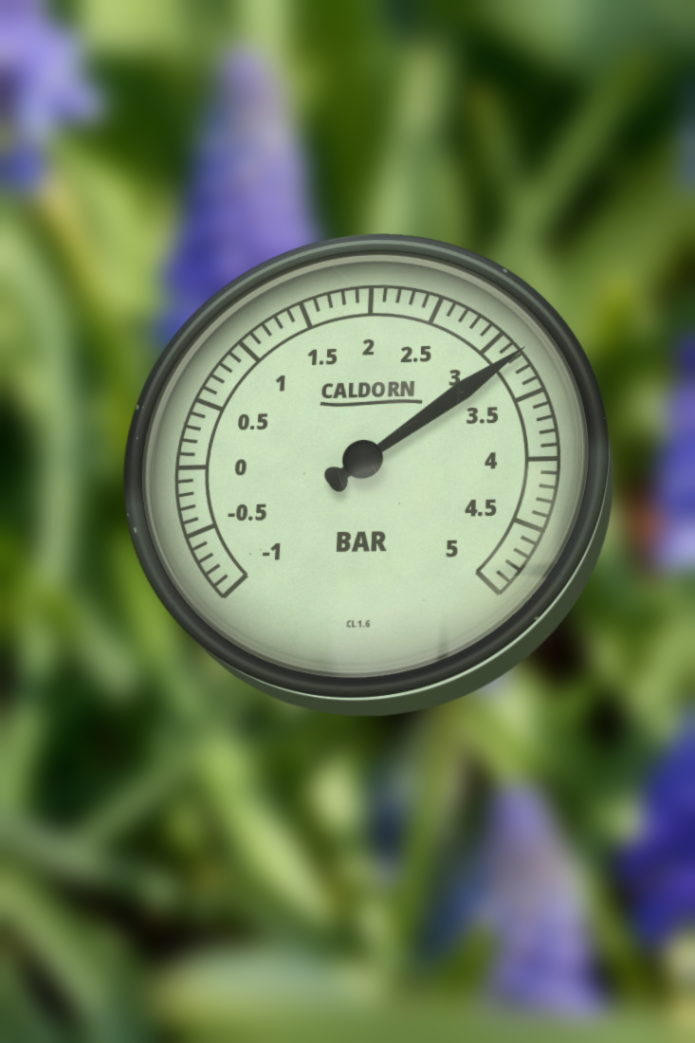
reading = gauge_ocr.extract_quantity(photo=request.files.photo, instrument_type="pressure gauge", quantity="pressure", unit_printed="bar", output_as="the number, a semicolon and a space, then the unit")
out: 3.2; bar
